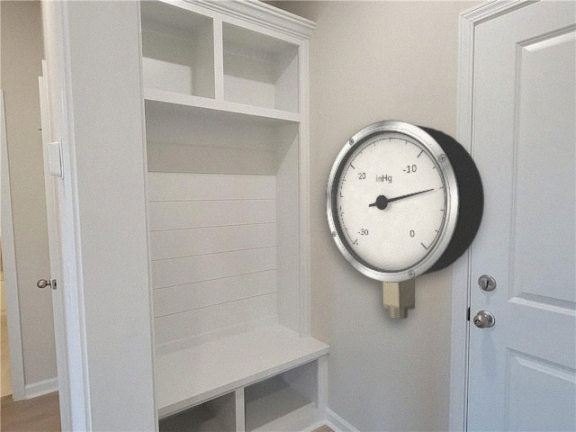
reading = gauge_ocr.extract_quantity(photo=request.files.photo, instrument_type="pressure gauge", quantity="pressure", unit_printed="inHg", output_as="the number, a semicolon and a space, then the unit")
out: -6; inHg
